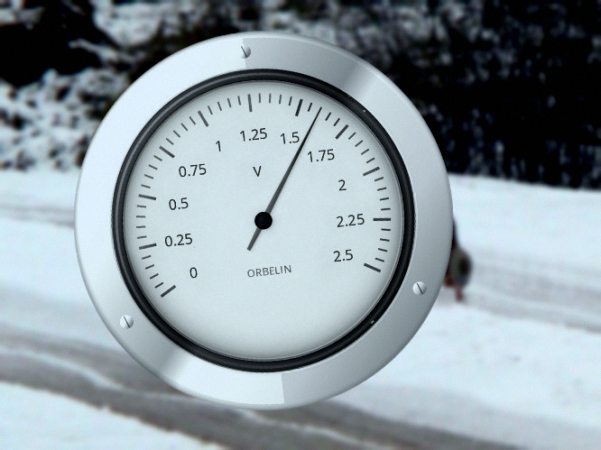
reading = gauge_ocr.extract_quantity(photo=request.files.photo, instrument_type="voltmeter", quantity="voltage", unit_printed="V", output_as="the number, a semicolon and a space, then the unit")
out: 1.6; V
